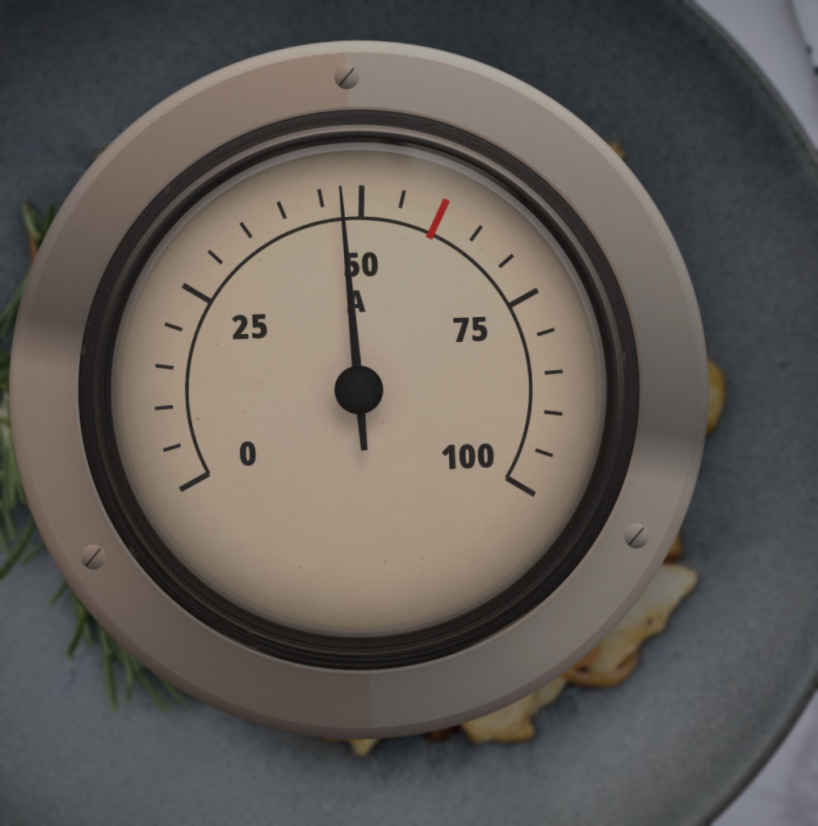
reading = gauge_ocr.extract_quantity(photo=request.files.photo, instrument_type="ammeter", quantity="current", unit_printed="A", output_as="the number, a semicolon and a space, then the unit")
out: 47.5; A
